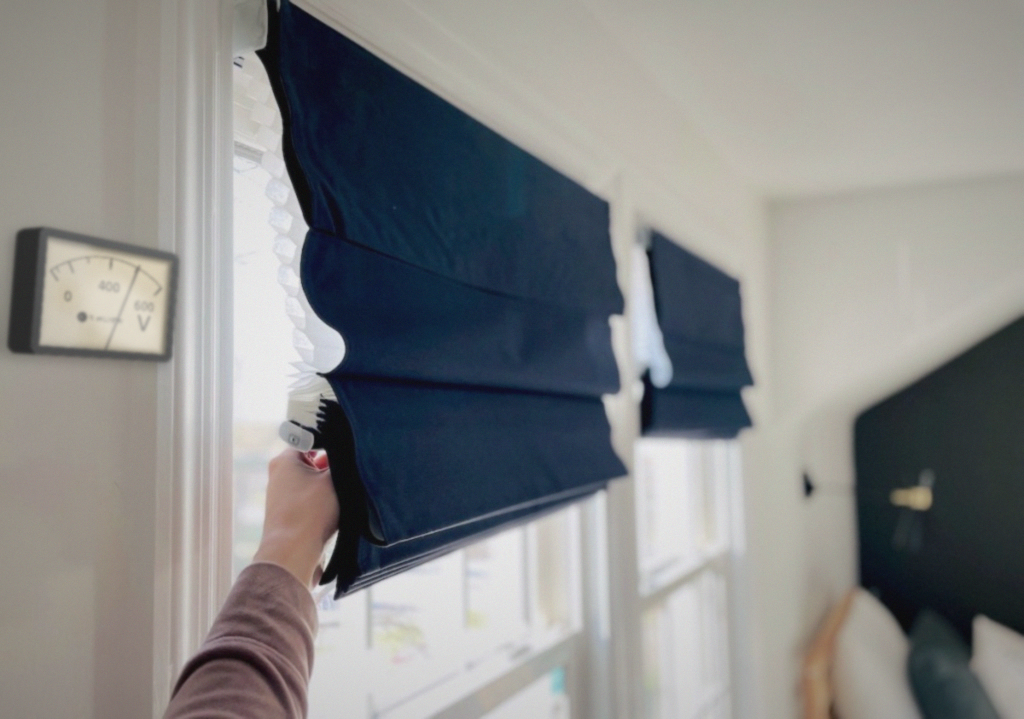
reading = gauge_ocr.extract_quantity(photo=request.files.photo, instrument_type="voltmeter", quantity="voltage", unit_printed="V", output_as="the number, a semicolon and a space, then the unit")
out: 500; V
